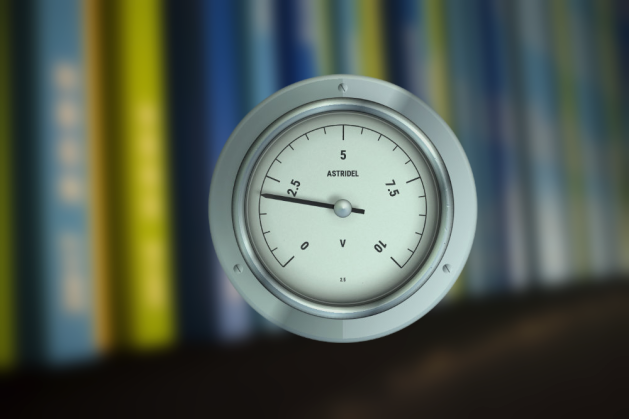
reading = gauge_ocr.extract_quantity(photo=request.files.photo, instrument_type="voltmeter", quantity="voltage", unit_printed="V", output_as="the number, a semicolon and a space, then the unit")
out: 2; V
